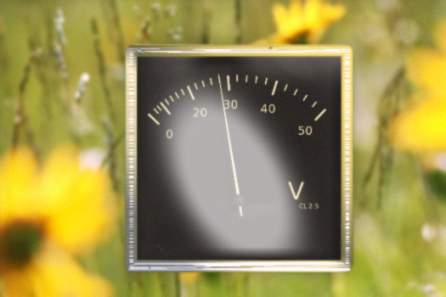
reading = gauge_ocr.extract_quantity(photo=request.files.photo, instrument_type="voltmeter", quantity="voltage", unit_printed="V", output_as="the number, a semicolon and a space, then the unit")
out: 28; V
